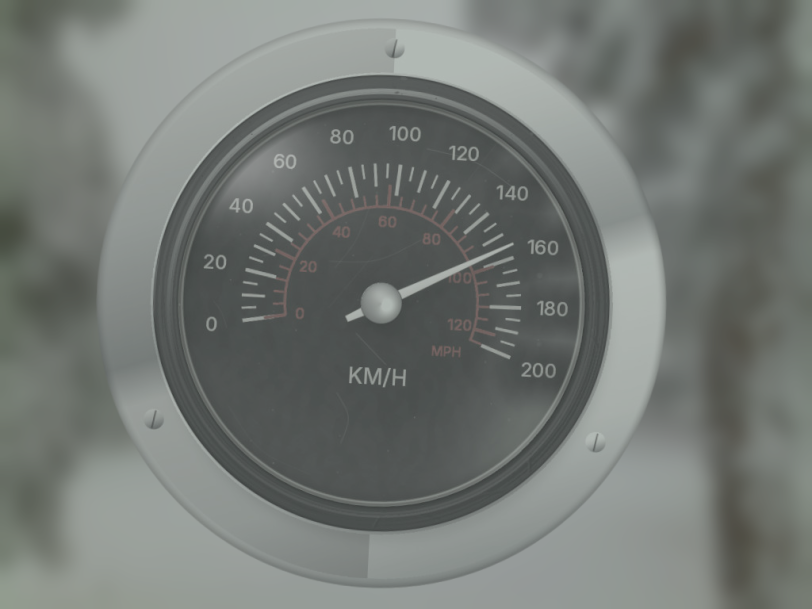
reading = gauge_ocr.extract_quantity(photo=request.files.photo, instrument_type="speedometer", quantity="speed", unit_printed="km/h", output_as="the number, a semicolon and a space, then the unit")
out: 155; km/h
